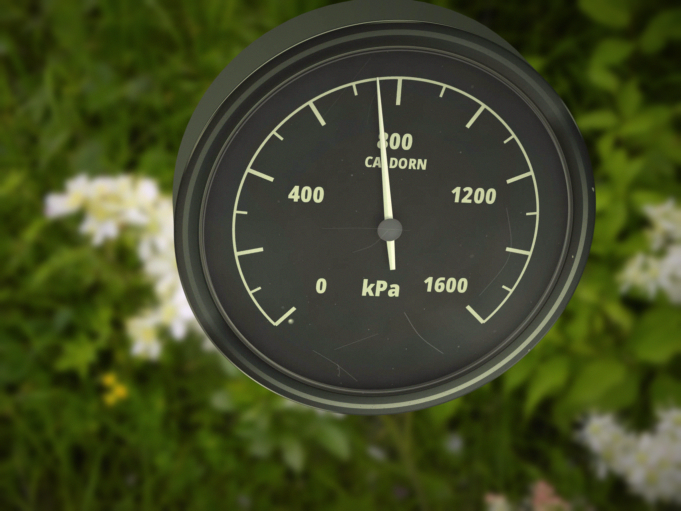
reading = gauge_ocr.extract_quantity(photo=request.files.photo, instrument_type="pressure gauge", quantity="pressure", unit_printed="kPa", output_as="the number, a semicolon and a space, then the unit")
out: 750; kPa
